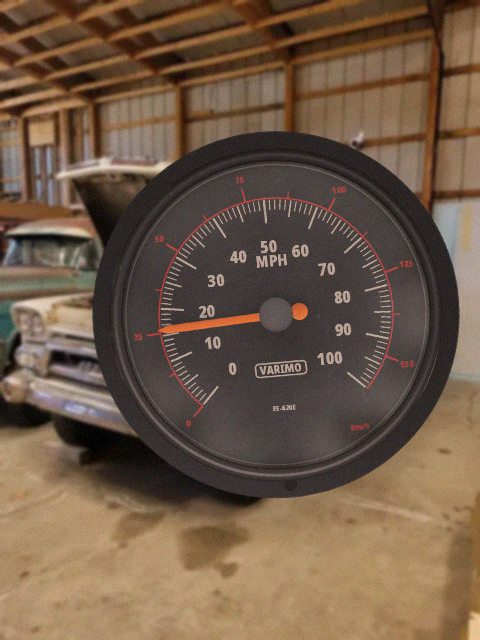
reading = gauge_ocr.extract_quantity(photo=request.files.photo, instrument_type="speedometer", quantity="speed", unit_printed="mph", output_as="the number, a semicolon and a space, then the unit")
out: 16; mph
